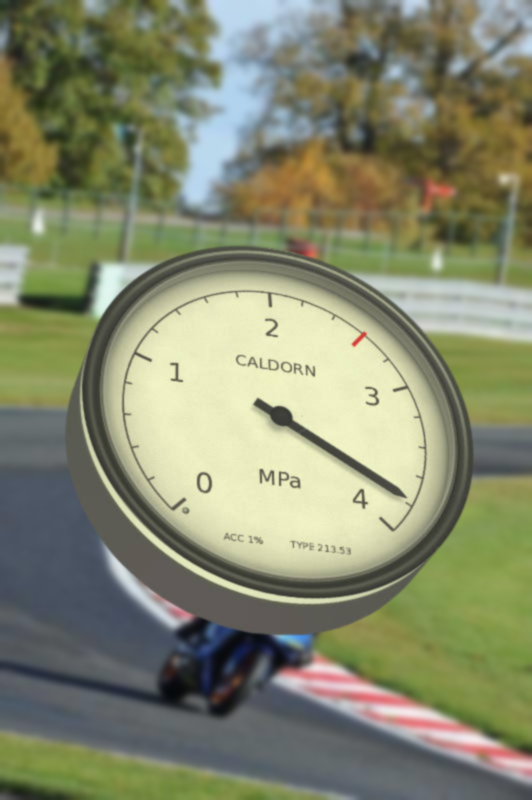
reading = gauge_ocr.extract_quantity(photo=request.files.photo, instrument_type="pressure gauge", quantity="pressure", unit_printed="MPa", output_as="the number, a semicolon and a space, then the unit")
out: 3.8; MPa
